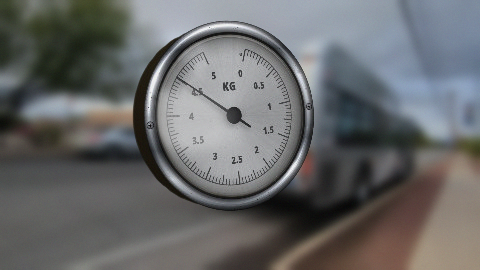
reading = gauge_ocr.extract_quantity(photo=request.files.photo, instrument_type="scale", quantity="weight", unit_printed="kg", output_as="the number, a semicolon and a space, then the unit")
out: 4.5; kg
